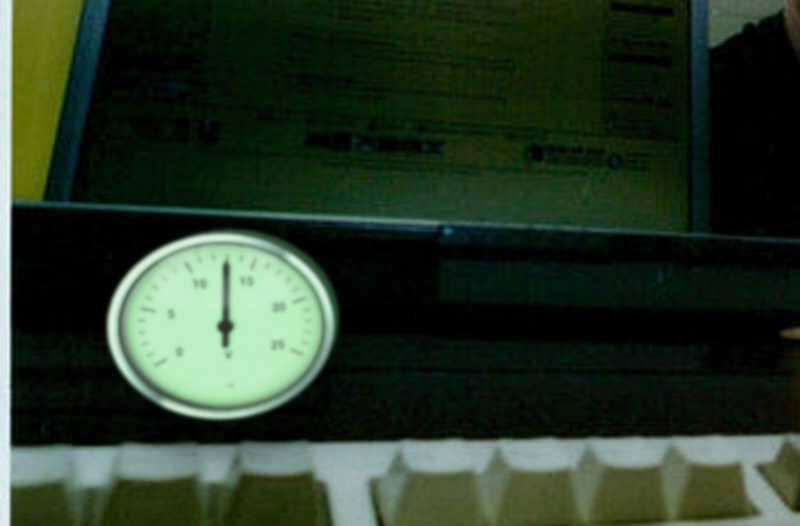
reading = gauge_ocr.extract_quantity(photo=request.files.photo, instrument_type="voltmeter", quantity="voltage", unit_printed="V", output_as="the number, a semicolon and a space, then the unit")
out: 13; V
